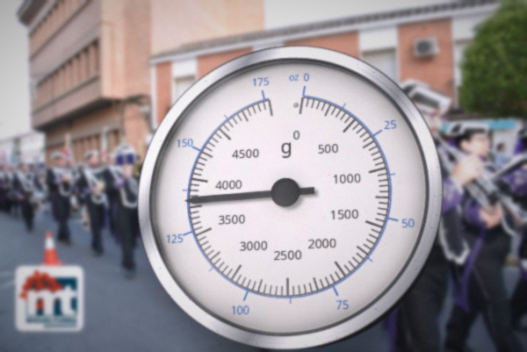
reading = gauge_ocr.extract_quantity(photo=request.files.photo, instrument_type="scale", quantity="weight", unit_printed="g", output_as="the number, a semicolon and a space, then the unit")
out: 3800; g
